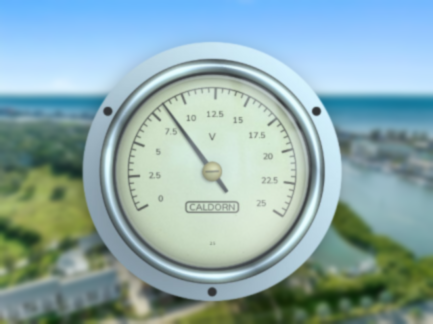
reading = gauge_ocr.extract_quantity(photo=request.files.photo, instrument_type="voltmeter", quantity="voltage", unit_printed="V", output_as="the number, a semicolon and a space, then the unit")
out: 8.5; V
